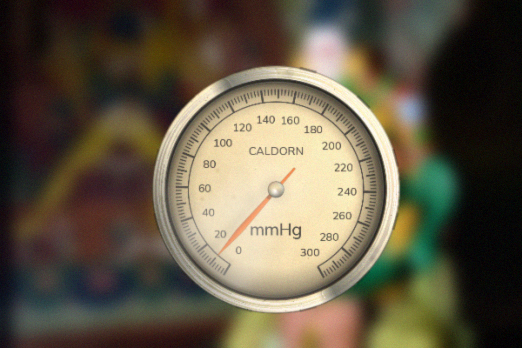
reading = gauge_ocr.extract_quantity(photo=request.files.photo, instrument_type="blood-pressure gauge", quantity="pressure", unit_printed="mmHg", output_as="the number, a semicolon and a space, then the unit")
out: 10; mmHg
